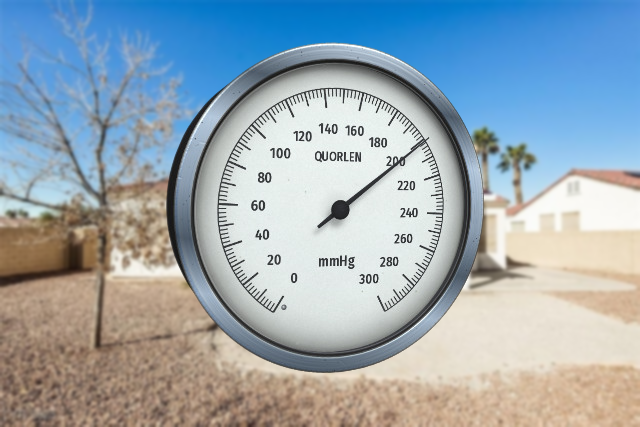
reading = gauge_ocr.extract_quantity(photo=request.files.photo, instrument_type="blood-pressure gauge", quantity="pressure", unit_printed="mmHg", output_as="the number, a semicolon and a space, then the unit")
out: 200; mmHg
